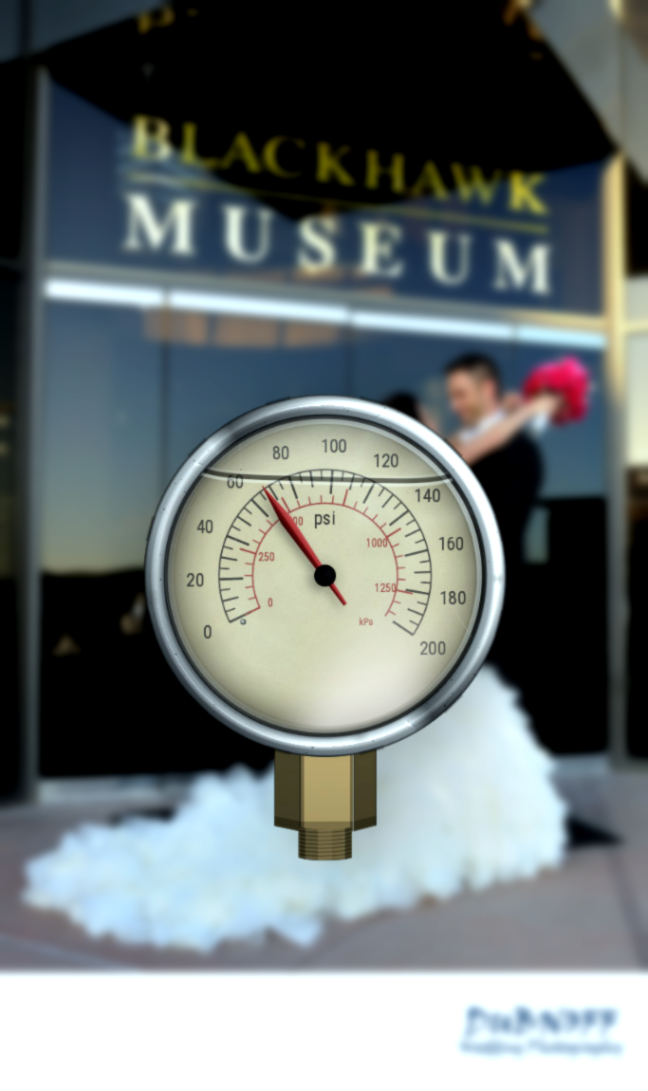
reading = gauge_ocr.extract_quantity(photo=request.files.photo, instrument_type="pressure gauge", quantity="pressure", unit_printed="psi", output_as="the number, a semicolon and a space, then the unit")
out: 67.5; psi
